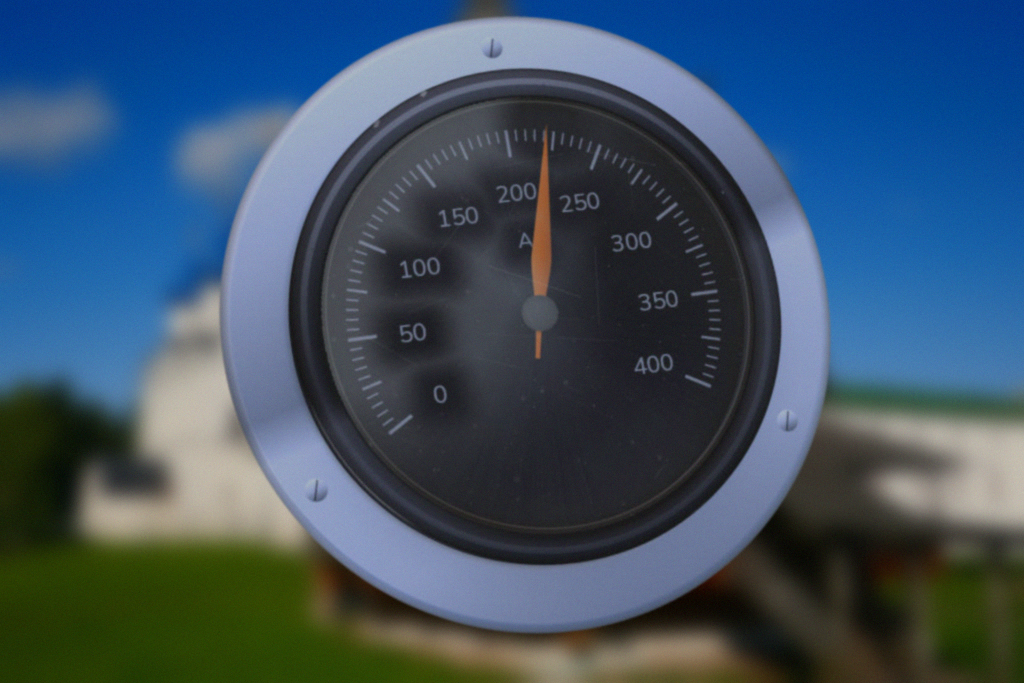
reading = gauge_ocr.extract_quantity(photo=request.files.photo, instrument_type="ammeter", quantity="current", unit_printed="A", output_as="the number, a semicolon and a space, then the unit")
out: 220; A
